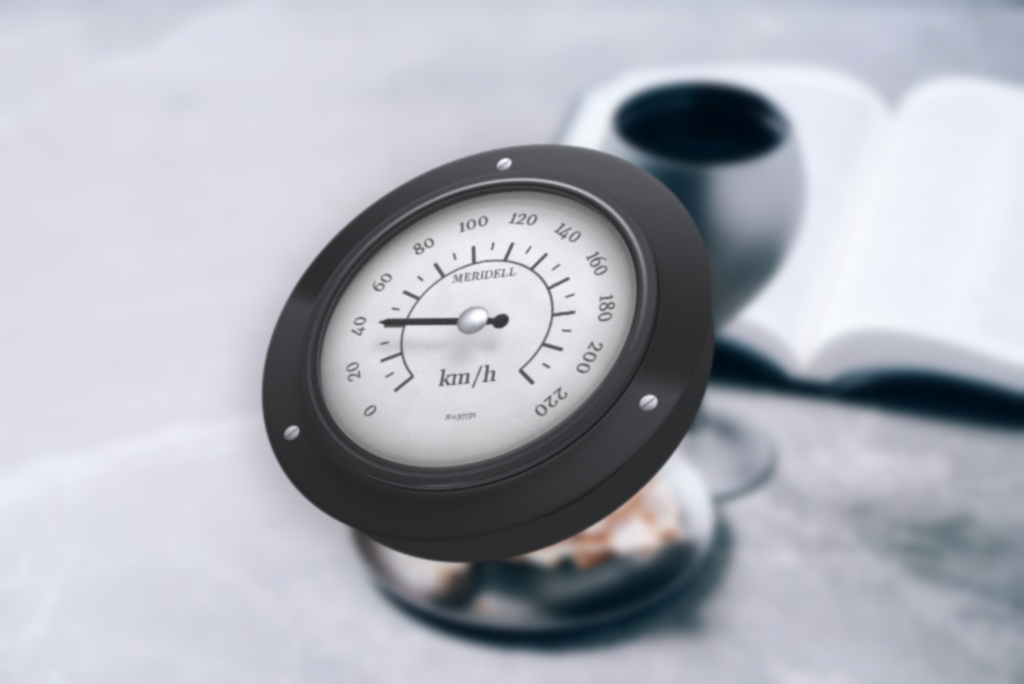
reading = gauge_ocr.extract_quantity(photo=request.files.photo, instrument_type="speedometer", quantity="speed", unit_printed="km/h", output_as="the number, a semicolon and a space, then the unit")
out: 40; km/h
